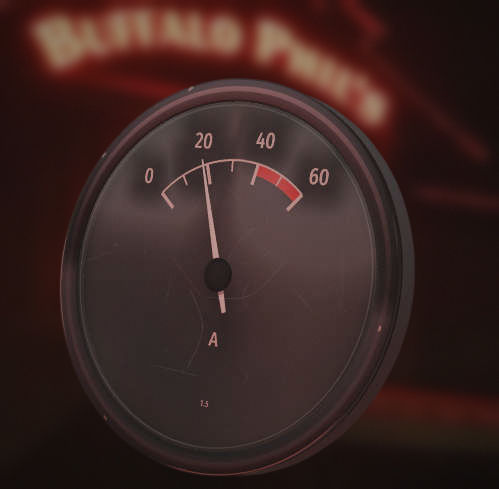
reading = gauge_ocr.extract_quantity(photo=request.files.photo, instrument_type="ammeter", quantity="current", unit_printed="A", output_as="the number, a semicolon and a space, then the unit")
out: 20; A
